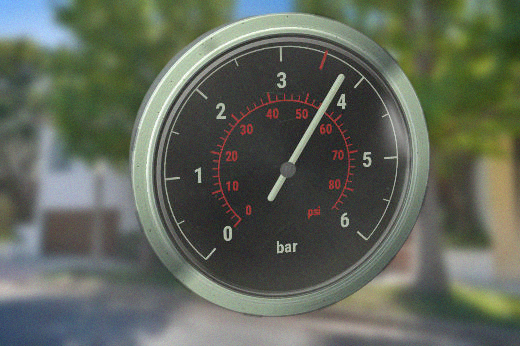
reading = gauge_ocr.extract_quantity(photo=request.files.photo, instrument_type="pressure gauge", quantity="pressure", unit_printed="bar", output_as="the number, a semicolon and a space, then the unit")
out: 3.75; bar
